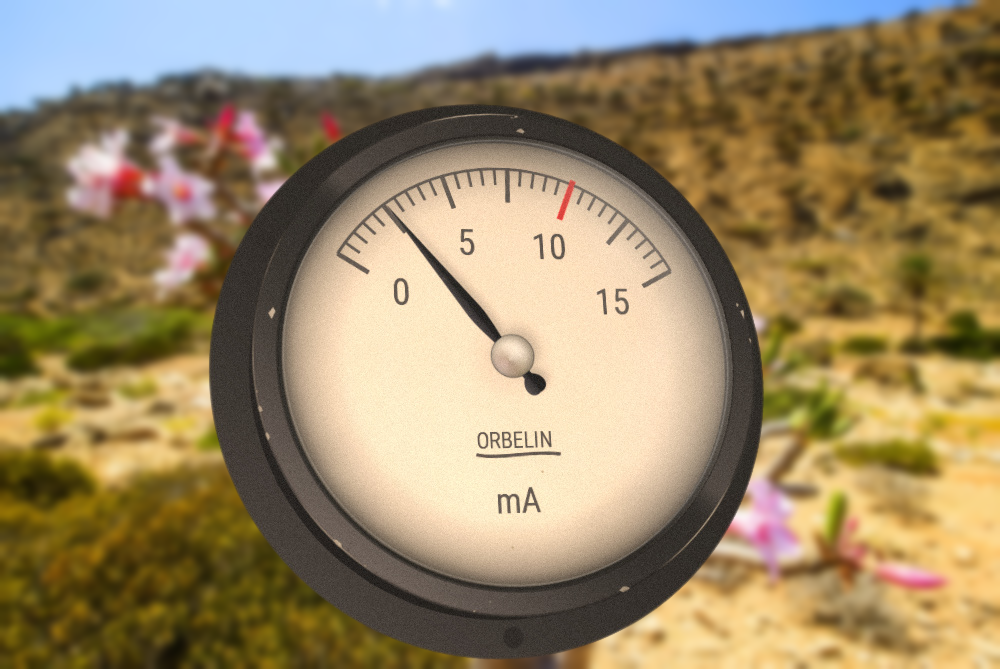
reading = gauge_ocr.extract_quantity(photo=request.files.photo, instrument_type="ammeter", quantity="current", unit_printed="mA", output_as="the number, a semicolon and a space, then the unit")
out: 2.5; mA
